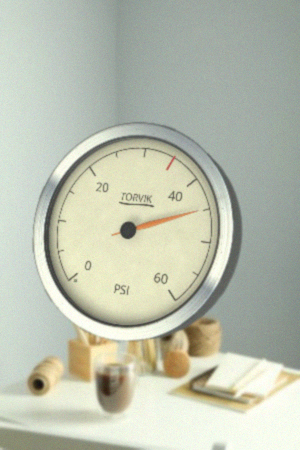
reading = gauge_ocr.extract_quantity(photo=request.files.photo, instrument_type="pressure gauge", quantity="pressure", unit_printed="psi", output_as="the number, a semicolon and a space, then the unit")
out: 45; psi
